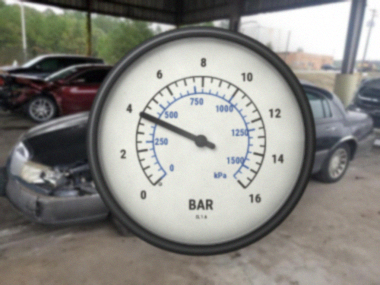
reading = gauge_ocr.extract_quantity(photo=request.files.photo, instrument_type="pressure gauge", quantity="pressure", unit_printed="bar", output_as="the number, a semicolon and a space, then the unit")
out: 4; bar
